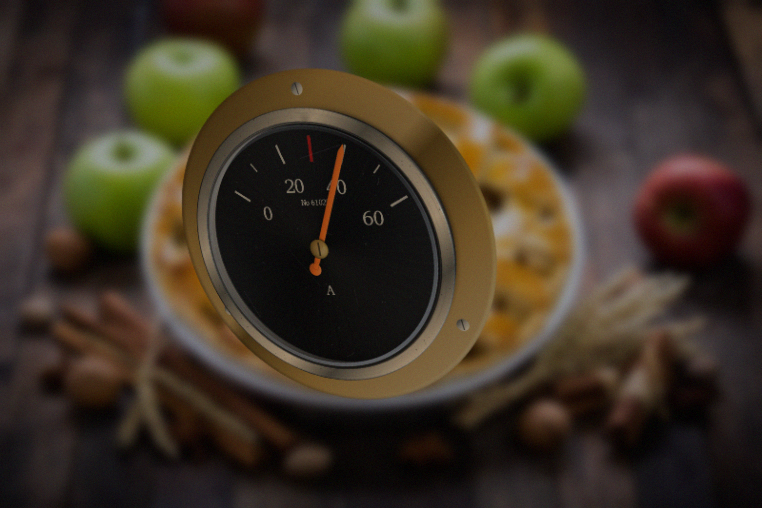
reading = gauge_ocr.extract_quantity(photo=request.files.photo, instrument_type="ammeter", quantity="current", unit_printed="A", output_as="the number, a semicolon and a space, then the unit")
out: 40; A
